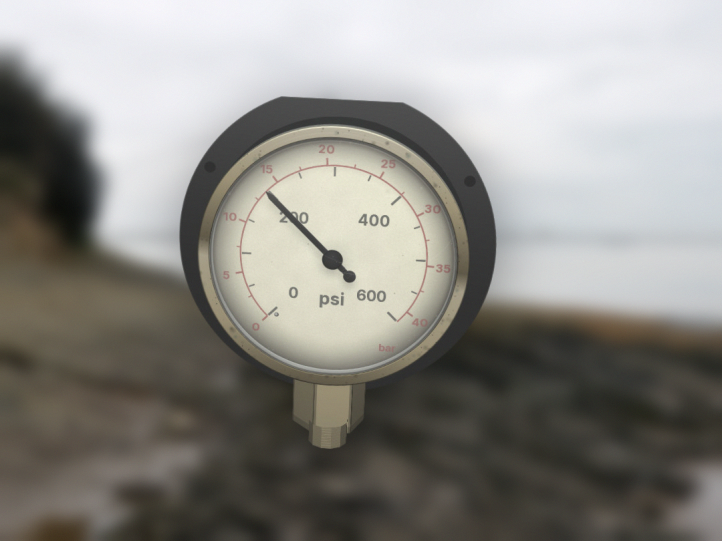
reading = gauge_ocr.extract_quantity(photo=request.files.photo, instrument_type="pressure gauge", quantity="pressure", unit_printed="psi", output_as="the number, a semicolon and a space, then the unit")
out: 200; psi
